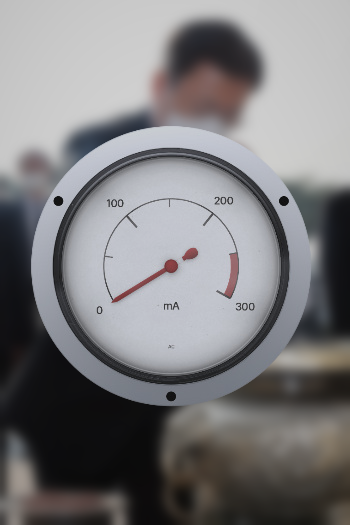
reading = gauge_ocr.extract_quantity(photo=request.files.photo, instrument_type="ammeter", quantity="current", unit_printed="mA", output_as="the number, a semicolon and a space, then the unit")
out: 0; mA
